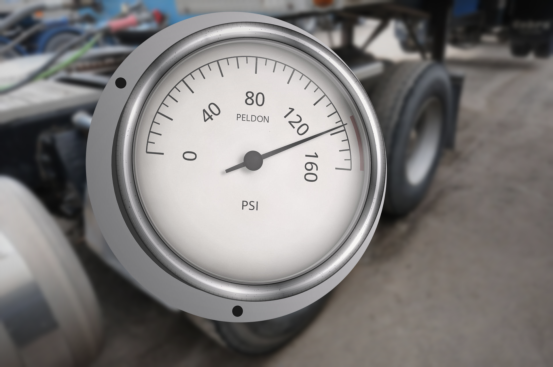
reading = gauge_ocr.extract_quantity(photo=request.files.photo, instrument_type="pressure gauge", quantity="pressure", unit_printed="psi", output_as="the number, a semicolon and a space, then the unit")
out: 137.5; psi
